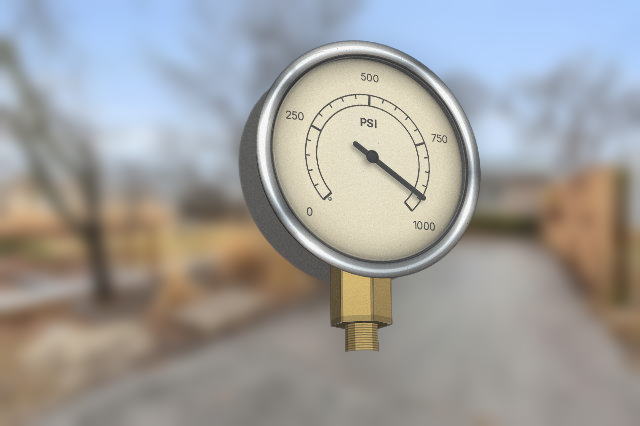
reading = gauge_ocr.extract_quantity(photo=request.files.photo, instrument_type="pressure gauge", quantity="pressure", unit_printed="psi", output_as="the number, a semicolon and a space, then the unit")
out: 950; psi
